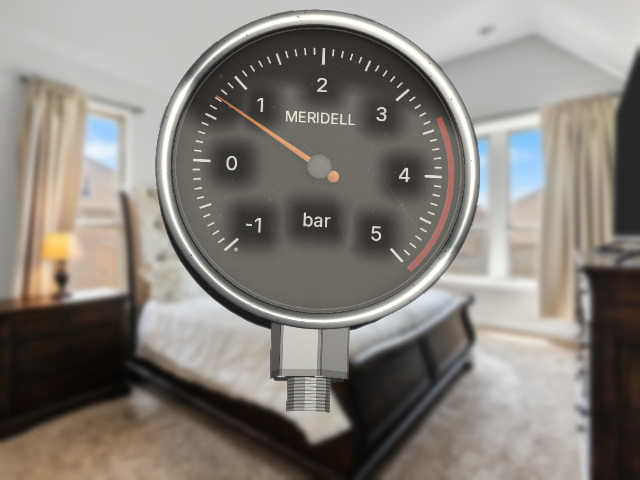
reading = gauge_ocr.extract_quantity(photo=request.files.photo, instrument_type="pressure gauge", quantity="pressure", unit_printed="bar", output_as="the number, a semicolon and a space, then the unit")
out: 0.7; bar
